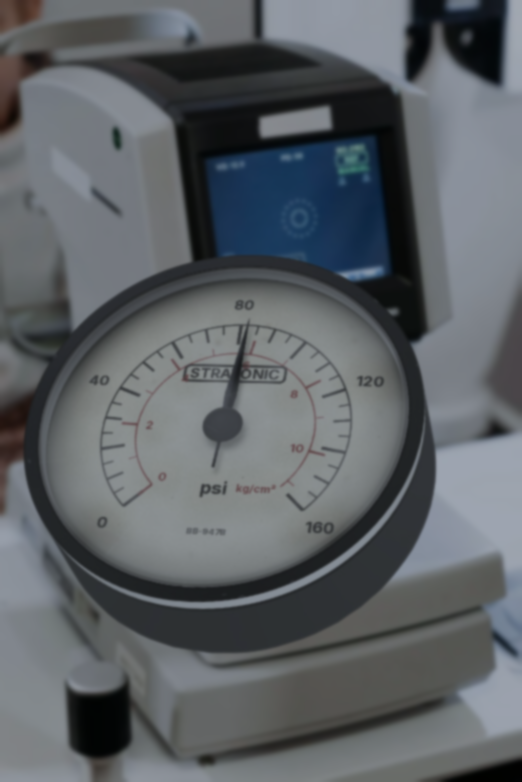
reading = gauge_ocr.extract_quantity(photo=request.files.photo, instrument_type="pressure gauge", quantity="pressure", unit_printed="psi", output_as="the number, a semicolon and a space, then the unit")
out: 82.5; psi
